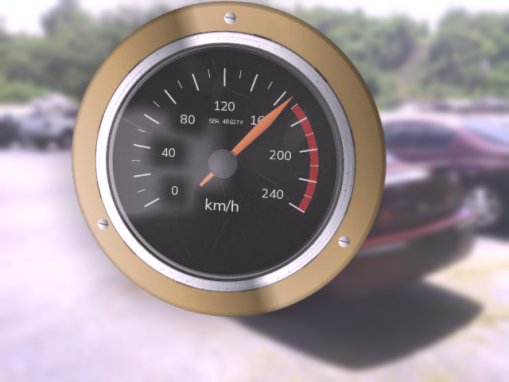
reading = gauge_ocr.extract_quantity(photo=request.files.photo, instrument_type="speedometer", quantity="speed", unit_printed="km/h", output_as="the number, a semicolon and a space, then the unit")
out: 165; km/h
